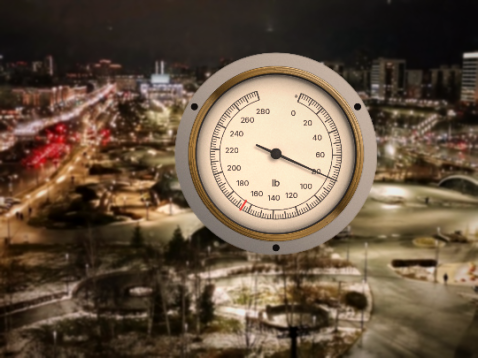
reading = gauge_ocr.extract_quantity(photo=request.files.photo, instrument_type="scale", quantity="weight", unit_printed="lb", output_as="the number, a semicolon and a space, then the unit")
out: 80; lb
